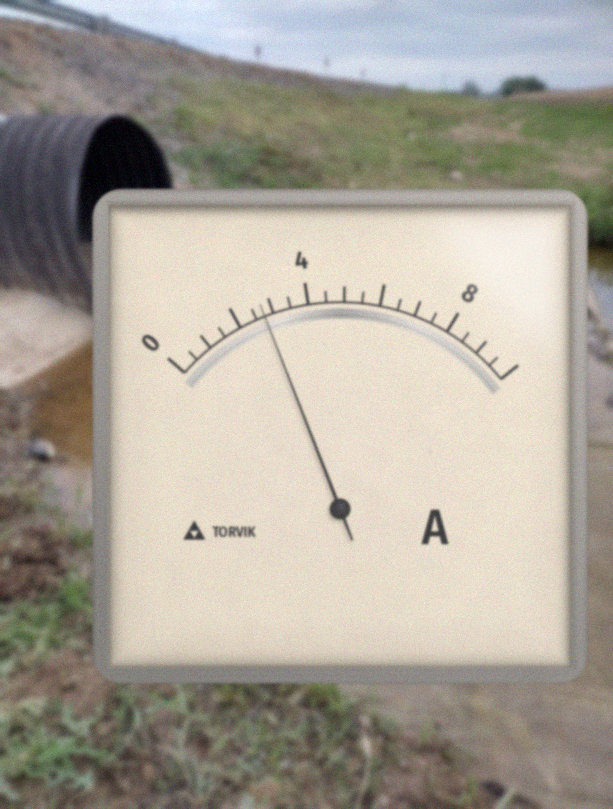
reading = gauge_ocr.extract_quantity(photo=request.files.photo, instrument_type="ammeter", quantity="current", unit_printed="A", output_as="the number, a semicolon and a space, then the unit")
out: 2.75; A
